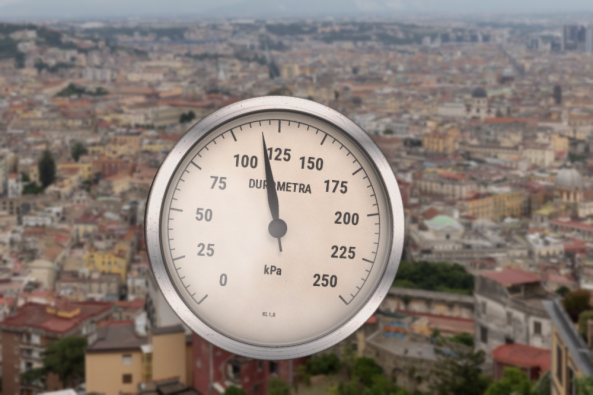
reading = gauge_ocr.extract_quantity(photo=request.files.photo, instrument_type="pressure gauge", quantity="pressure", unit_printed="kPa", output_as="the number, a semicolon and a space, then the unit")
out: 115; kPa
